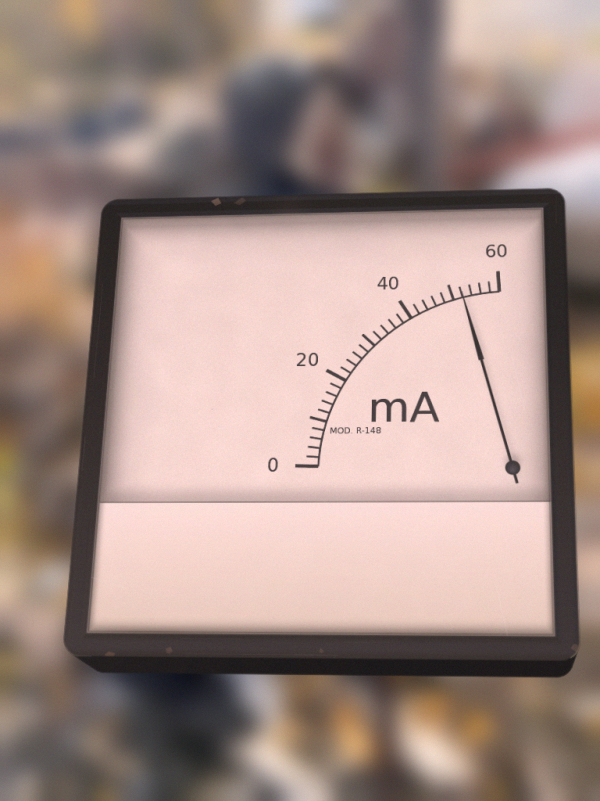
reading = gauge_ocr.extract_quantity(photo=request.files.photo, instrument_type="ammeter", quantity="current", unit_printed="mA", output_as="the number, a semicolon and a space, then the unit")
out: 52; mA
